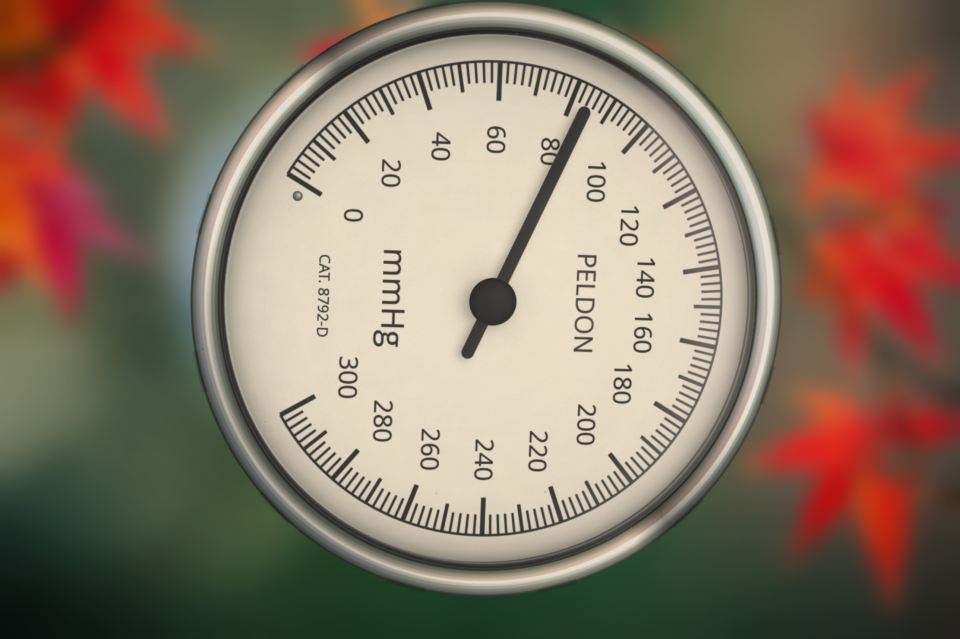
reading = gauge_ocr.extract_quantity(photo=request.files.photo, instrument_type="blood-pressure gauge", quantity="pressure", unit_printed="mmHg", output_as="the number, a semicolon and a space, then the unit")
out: 84; mmHg
